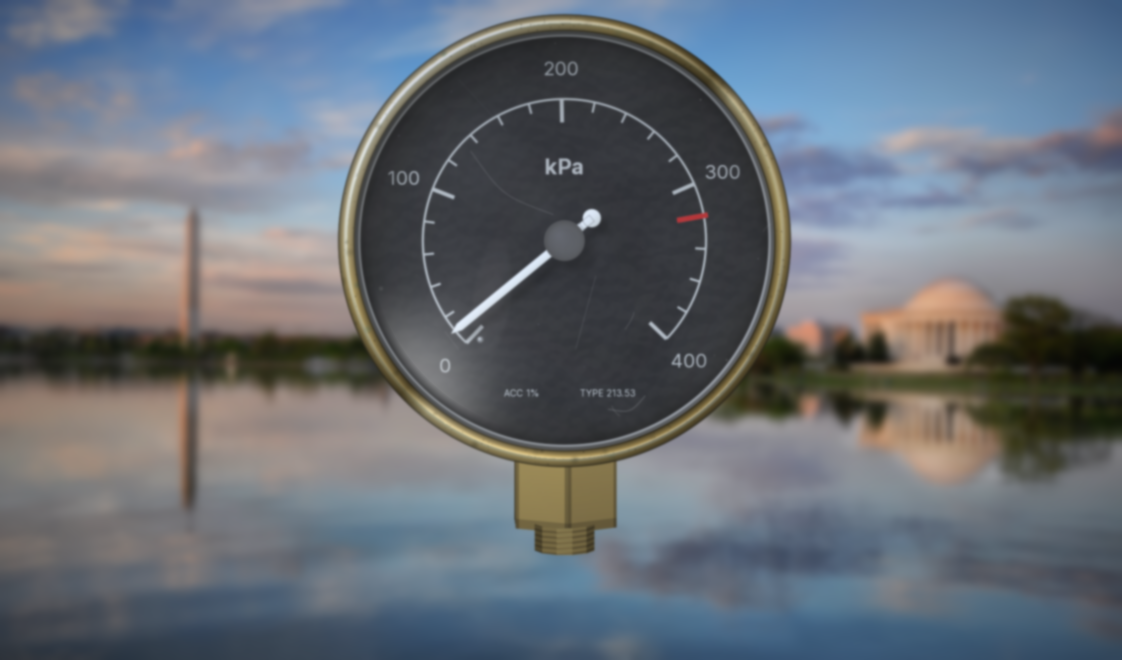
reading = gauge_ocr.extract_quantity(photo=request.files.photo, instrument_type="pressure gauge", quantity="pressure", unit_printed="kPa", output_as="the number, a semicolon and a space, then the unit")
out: 10; kPa
